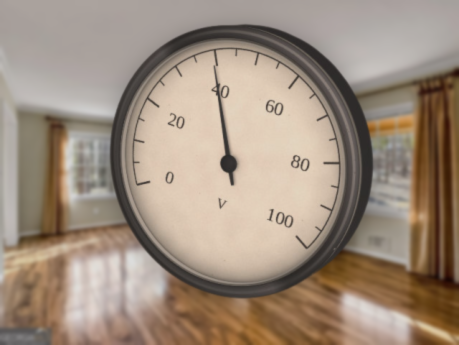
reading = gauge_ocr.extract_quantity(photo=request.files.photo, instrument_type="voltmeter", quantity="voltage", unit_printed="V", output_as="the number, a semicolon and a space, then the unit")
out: 40; V
